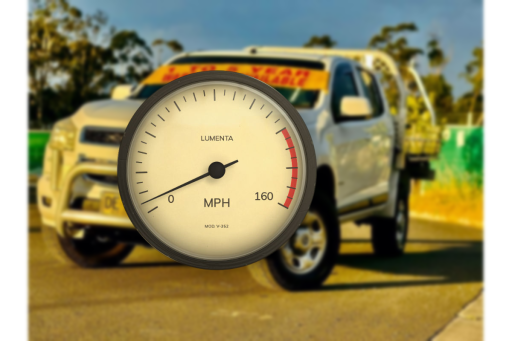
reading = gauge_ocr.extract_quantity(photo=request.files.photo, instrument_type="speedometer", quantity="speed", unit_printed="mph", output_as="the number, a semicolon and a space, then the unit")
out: 5; mph
